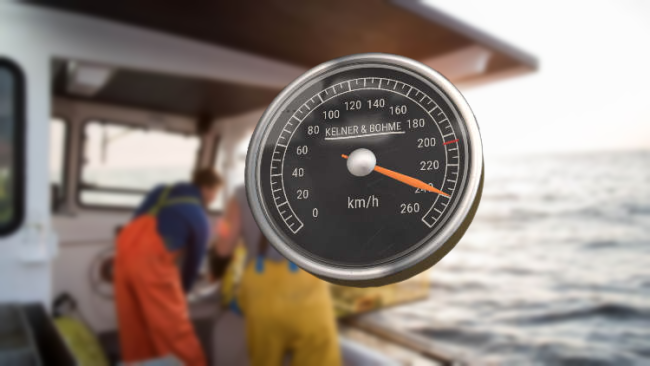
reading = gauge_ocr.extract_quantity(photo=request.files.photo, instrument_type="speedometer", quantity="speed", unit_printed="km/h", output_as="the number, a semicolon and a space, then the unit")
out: 240; km/h
